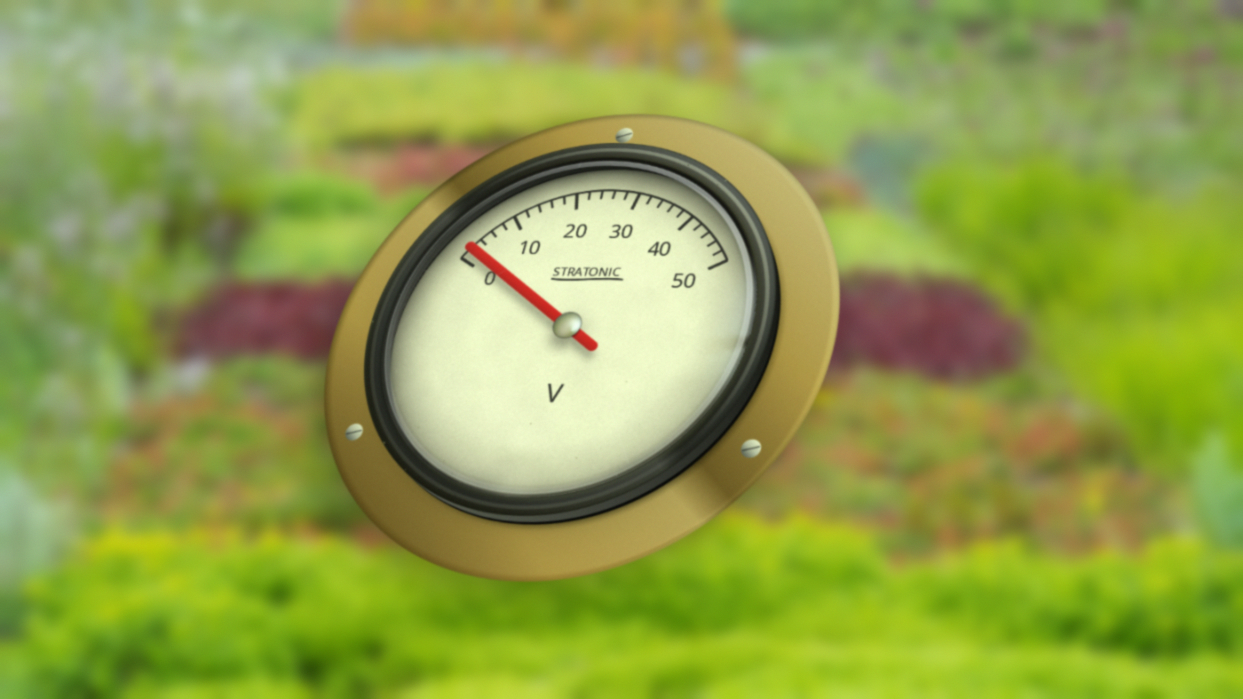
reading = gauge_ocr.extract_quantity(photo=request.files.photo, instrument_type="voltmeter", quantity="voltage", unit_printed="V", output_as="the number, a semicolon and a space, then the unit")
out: 2; V
